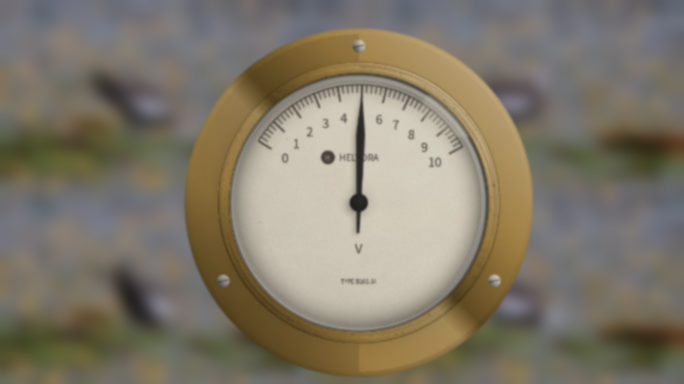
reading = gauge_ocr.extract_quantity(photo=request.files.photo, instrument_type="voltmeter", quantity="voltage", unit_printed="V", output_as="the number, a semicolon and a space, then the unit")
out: 5; V
